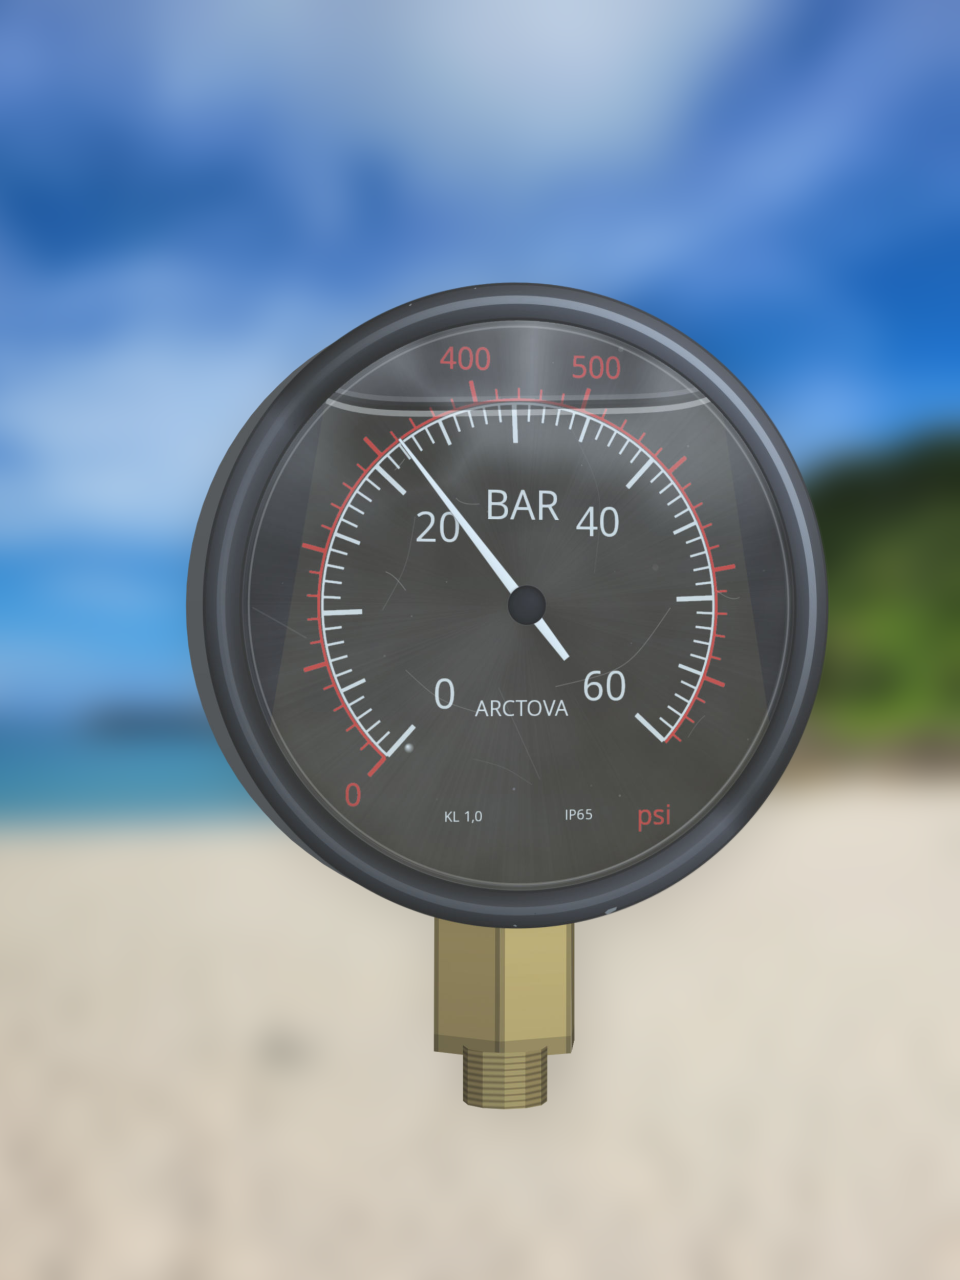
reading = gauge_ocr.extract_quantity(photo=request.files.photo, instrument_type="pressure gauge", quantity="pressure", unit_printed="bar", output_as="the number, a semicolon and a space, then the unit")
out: 22; bar
